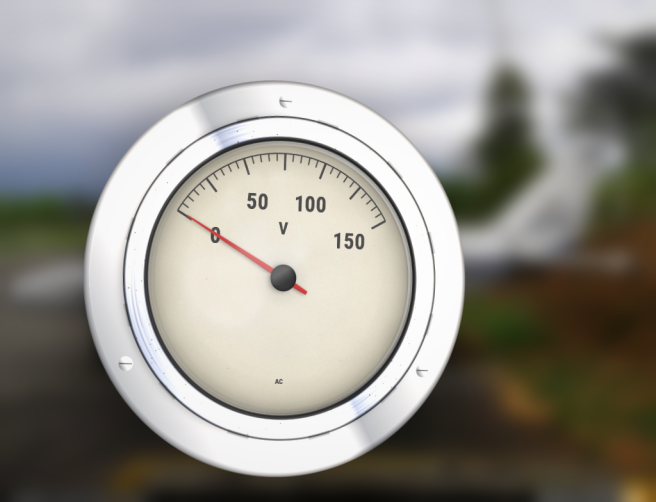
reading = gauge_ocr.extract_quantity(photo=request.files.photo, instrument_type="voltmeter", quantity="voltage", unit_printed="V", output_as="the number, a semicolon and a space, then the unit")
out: 0; V
